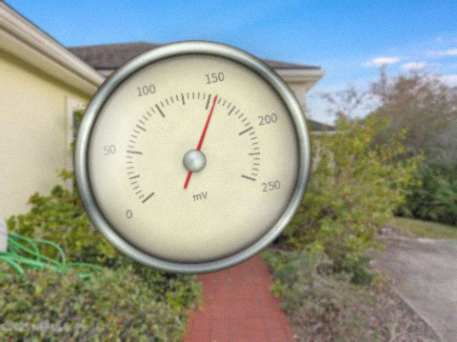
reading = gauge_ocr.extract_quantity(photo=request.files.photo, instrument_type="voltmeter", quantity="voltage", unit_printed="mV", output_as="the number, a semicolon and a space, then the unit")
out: 155; mV
